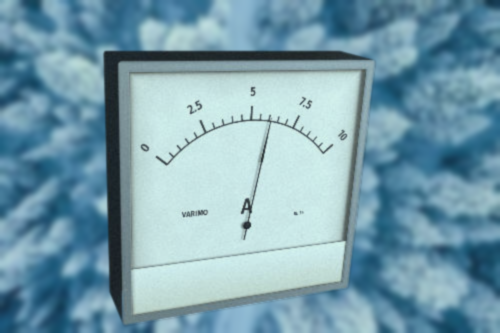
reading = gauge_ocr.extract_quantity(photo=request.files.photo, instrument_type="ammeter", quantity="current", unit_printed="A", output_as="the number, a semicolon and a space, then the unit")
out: 6; A
